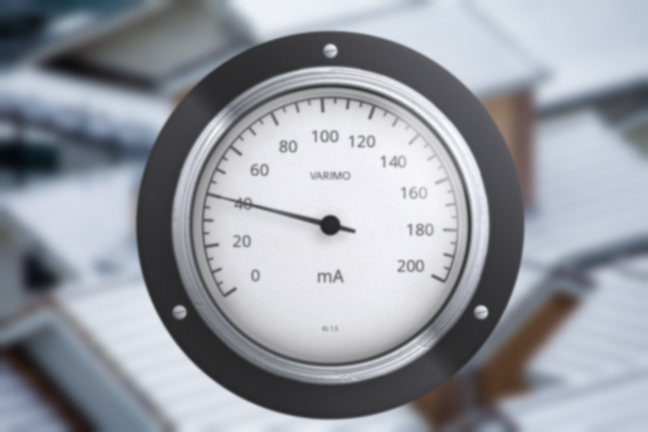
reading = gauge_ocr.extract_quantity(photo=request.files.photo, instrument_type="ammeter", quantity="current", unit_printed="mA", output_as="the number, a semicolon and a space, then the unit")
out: 40; mA
